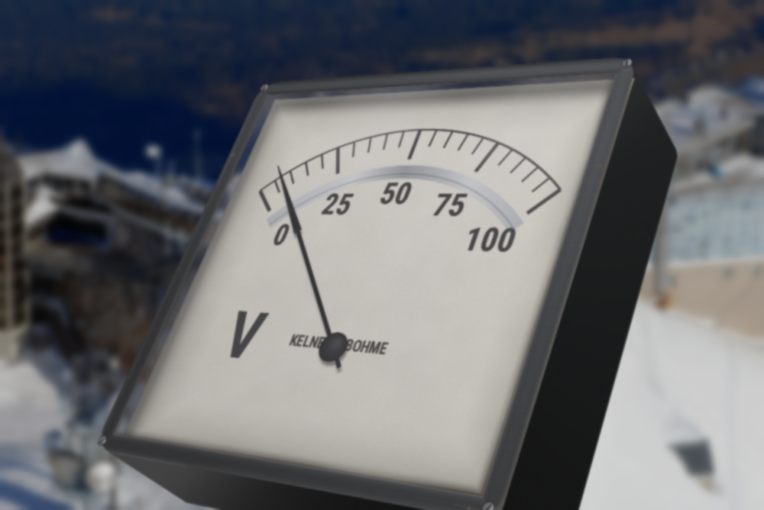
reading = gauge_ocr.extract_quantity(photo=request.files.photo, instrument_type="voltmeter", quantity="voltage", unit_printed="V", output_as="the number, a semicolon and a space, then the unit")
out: 7.5; V
